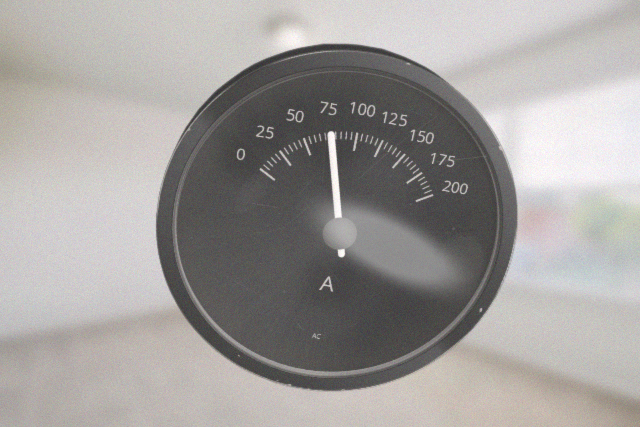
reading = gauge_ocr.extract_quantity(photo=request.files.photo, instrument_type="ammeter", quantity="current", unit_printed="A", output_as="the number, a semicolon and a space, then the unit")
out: 75; A
